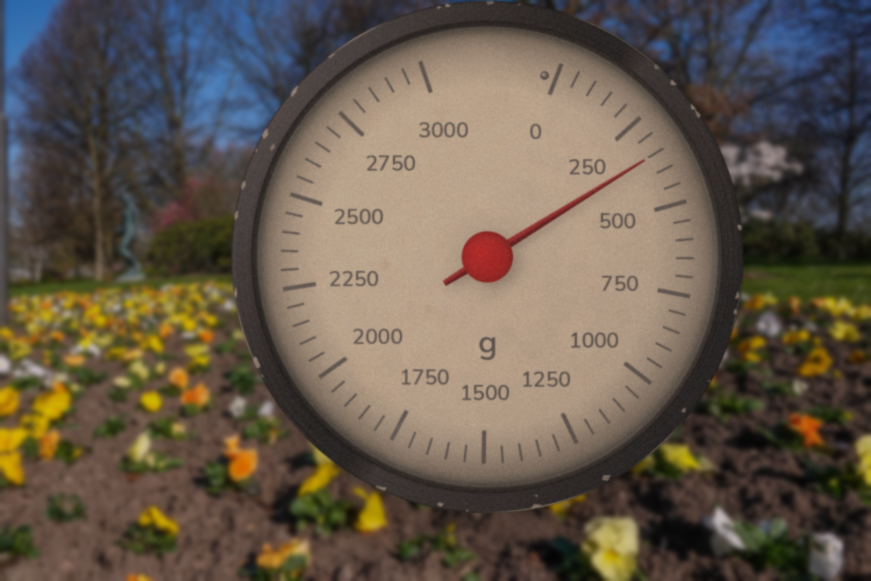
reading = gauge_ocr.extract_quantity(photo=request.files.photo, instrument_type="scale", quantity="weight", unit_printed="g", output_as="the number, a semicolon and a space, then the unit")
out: 350; g
